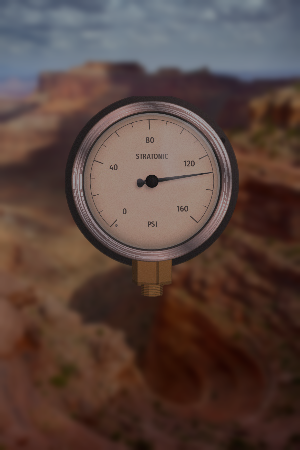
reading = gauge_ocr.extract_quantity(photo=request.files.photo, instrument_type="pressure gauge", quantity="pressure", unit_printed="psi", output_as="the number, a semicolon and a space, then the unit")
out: 130; psi
